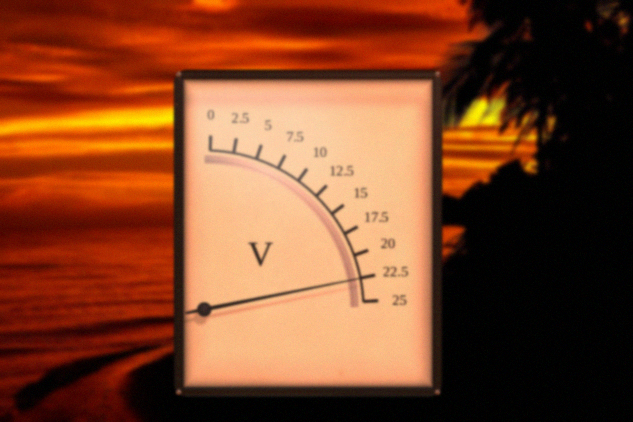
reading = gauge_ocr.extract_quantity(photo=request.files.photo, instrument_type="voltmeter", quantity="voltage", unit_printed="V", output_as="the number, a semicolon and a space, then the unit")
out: 22.5; V
